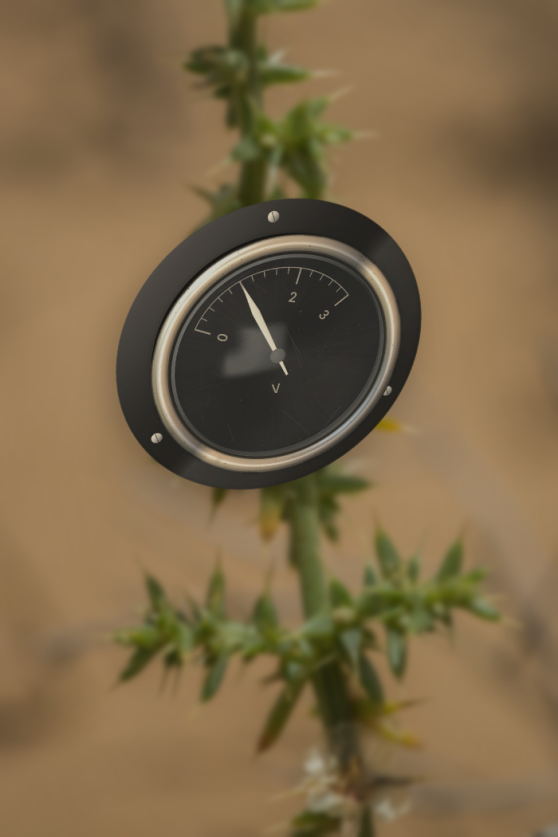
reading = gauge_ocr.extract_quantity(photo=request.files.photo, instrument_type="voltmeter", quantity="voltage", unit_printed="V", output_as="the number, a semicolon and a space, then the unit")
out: 1; V
